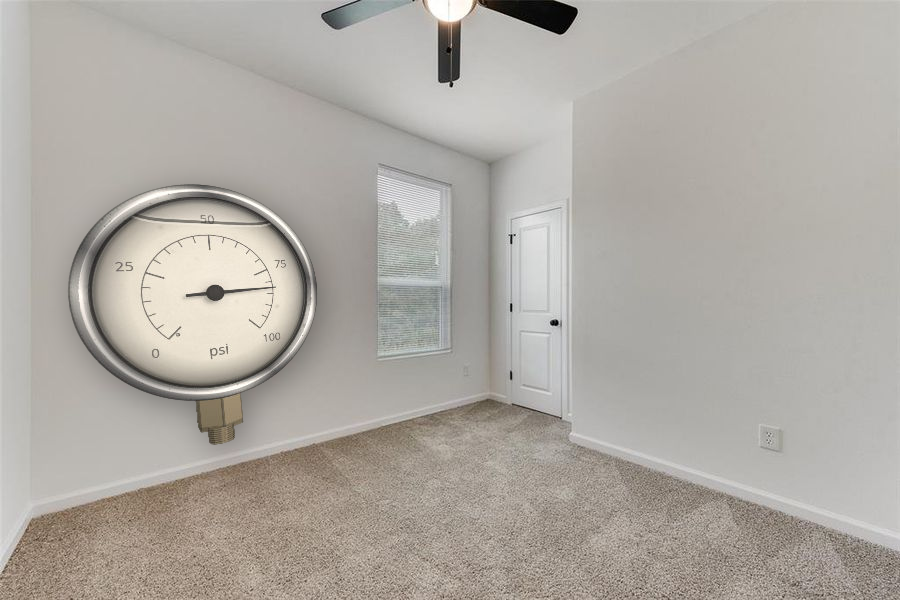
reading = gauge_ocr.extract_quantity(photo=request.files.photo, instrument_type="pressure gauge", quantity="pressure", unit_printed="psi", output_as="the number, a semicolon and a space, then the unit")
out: 82.5; psi
